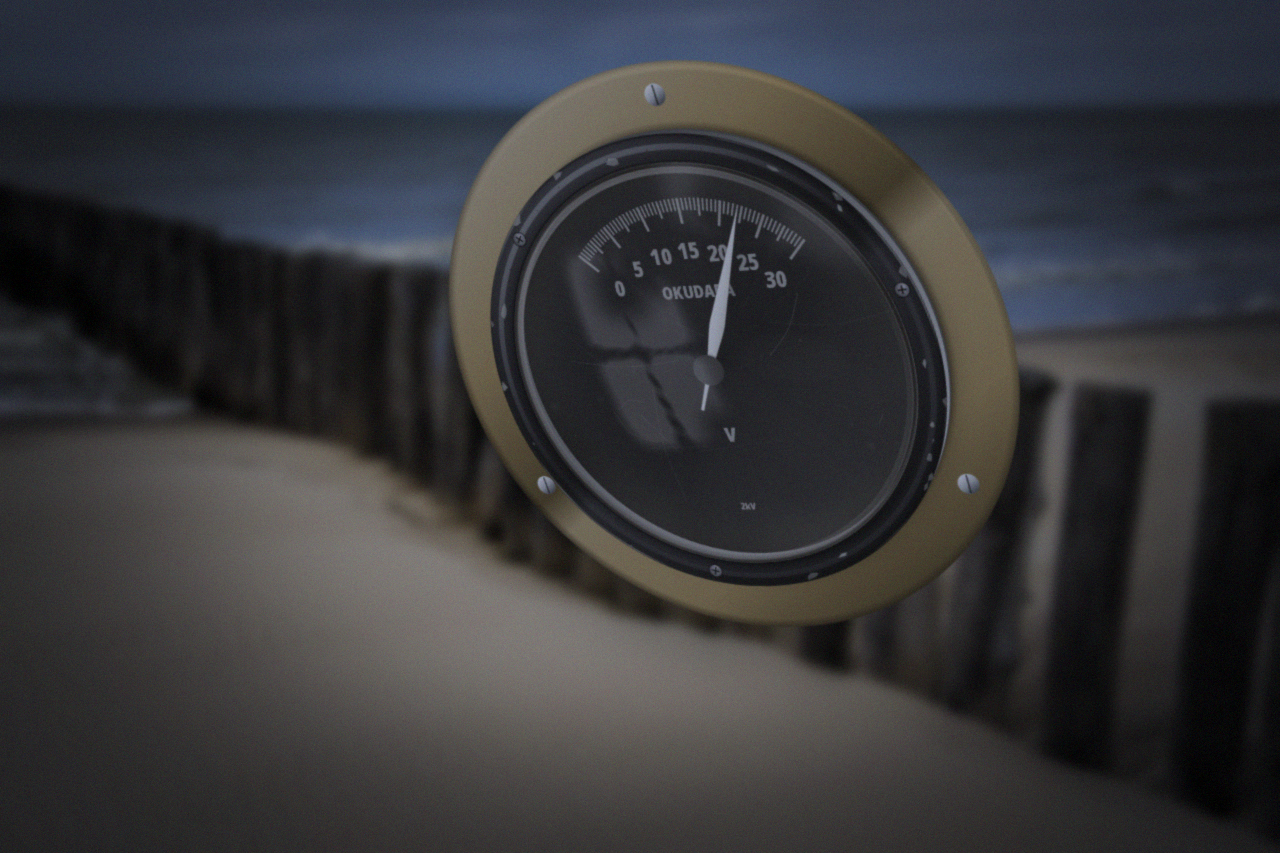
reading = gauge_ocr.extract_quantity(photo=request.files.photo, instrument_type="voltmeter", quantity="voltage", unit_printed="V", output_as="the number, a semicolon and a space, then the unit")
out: 22.5; V
